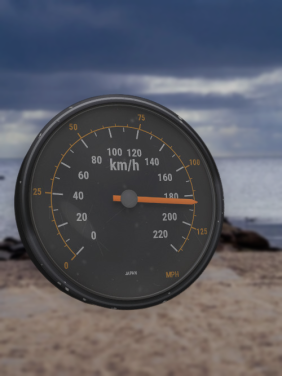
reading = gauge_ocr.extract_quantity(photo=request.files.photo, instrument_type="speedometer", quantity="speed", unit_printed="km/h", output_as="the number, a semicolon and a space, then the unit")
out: 185; km/h
